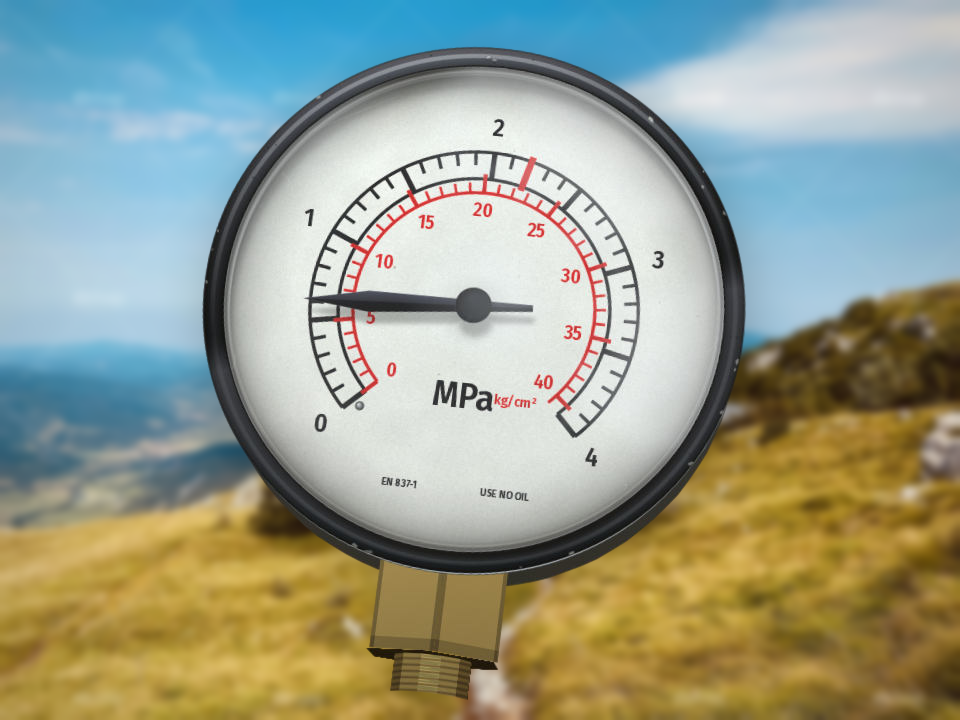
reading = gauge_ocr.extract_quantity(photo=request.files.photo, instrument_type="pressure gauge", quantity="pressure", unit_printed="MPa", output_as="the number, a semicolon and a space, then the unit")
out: 0.6; MPa
